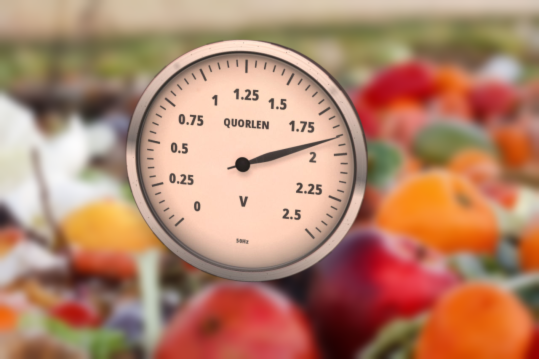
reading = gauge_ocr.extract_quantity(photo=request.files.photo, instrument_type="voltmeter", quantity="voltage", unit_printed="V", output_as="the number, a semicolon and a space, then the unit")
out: 1.9; V
